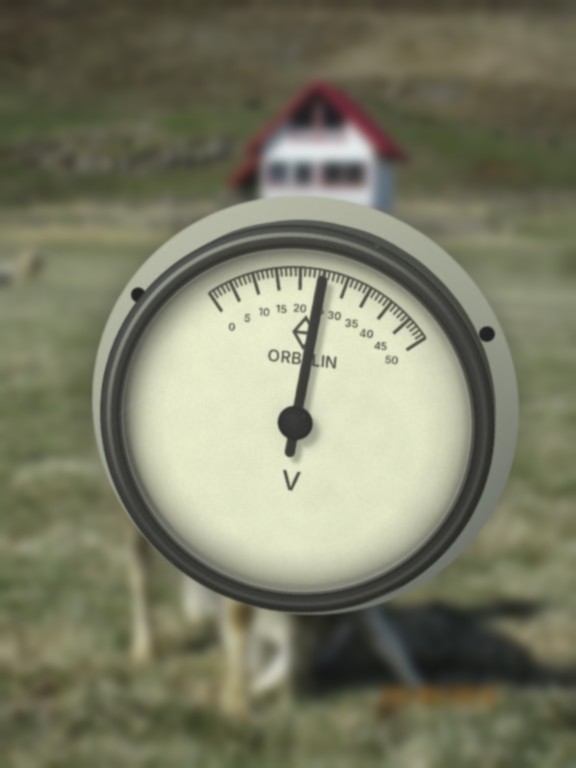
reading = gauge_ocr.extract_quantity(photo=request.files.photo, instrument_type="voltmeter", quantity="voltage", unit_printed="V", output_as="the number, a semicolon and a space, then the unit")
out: 25; V
